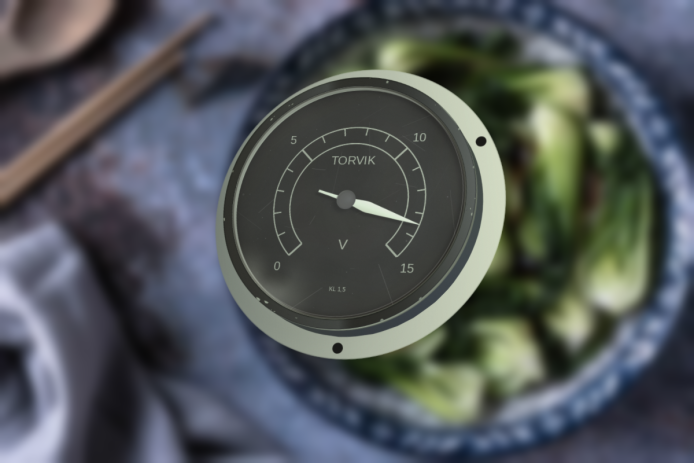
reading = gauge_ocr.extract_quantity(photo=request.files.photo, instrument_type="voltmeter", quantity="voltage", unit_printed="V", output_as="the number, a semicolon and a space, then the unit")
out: 13.5; V
